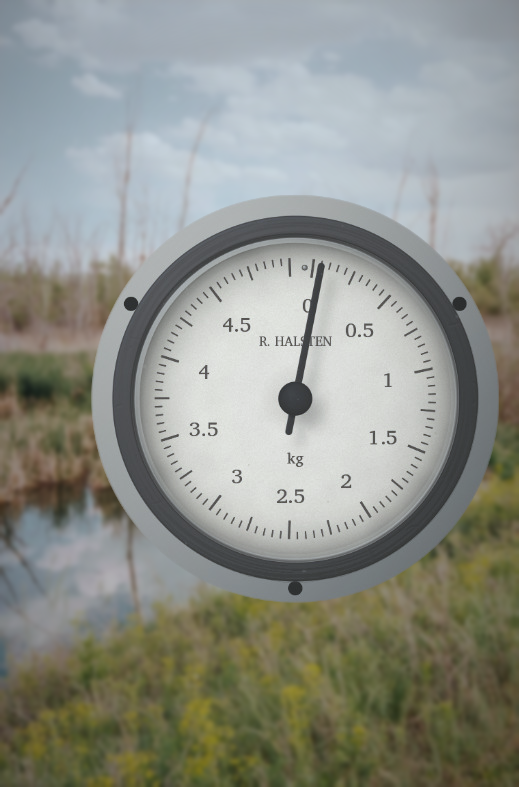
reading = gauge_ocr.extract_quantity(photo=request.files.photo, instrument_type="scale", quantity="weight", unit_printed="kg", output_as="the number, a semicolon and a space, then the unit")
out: 0.05; kg
